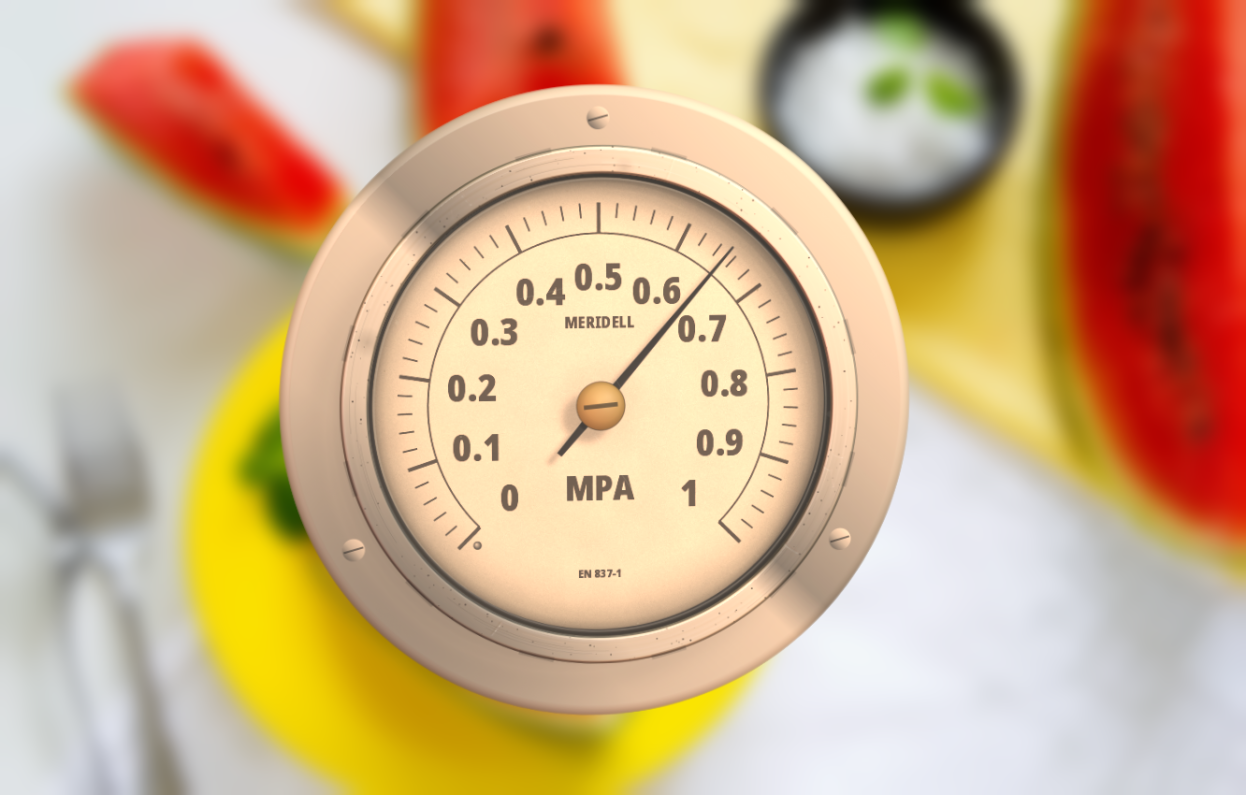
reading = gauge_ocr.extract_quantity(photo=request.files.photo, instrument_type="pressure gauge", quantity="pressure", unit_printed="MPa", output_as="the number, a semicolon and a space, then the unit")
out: 0.65; MPa
